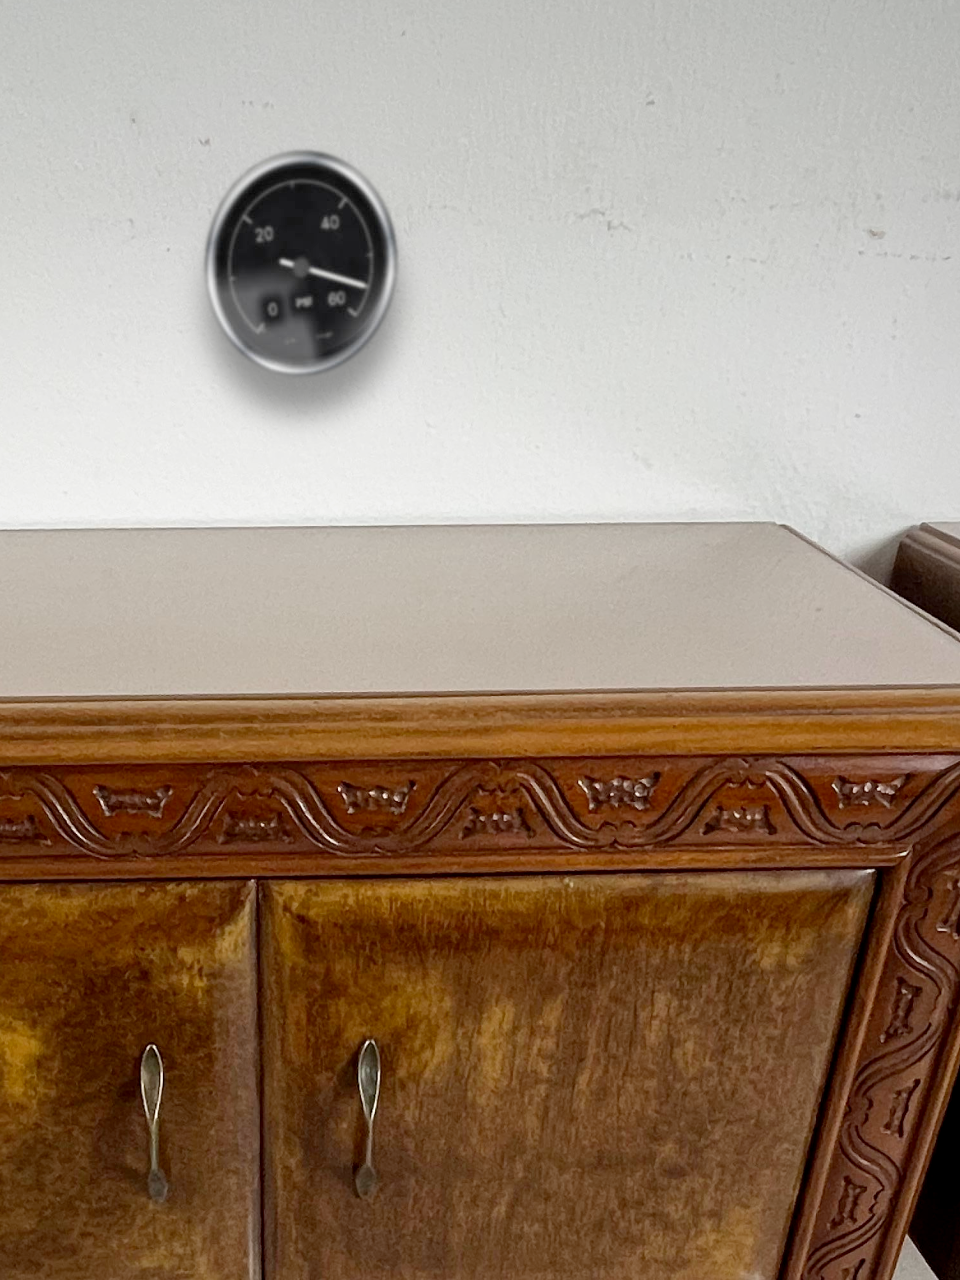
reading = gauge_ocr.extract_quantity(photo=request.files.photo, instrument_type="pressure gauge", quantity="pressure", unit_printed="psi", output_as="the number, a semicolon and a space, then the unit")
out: 55; psi
